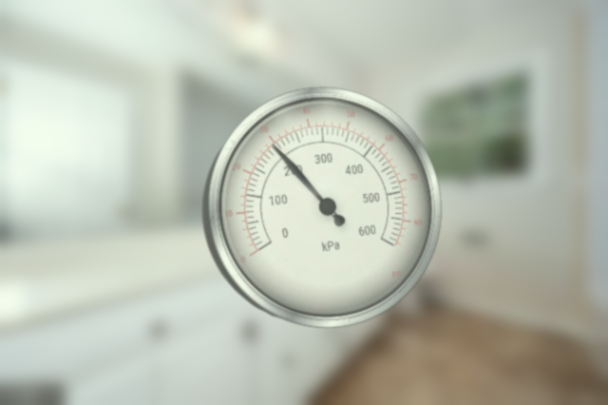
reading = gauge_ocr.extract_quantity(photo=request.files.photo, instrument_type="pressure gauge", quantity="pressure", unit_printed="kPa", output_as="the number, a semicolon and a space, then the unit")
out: 200; kPa
